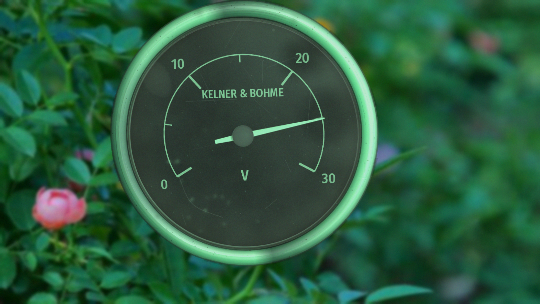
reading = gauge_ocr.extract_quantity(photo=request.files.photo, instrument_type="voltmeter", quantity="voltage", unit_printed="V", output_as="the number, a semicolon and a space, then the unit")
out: 25; V
